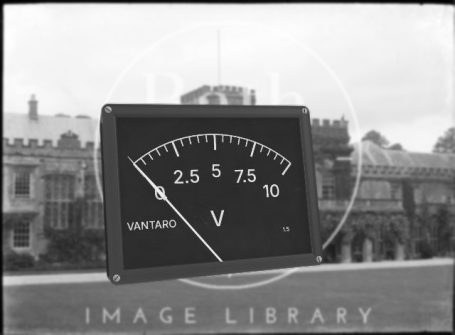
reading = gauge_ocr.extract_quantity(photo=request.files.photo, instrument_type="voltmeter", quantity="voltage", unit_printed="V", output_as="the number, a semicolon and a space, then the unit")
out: 0; V
